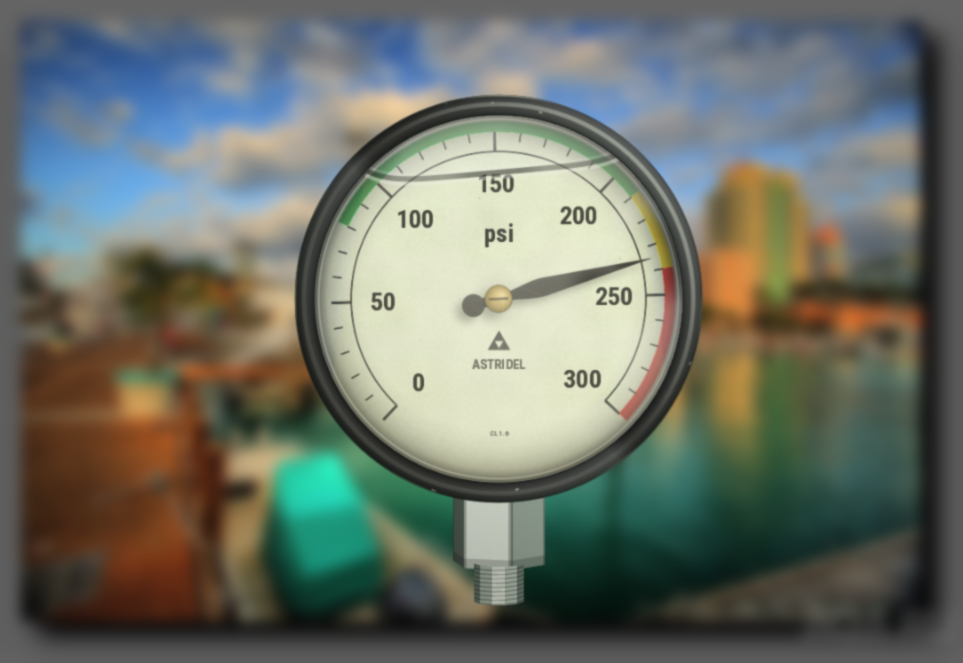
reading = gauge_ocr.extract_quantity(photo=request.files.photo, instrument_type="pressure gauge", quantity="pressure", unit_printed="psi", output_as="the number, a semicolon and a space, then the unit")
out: 235; psi
